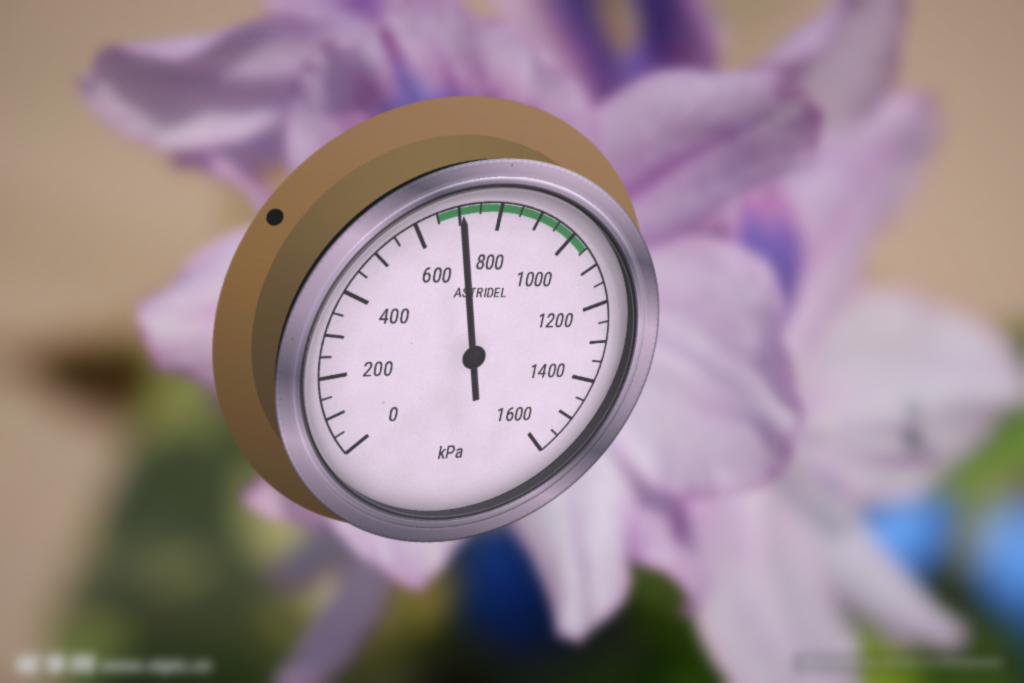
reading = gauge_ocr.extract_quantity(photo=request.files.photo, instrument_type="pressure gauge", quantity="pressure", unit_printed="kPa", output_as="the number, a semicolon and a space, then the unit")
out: 700; kPa
